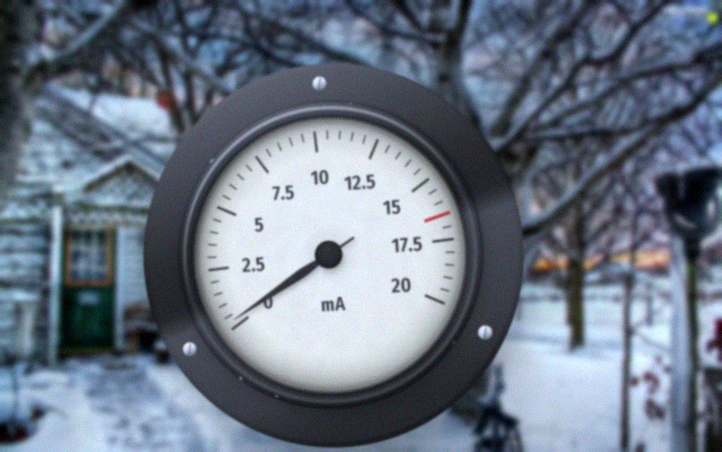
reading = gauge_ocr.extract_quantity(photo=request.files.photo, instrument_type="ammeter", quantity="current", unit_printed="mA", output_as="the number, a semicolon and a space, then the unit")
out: 0.25; mA
